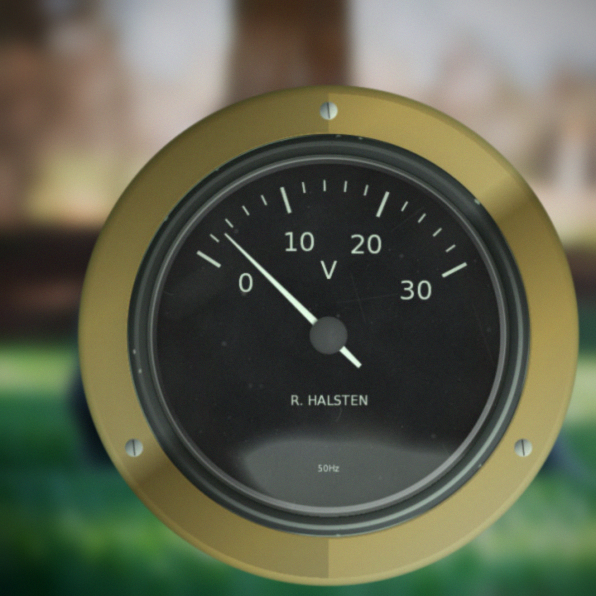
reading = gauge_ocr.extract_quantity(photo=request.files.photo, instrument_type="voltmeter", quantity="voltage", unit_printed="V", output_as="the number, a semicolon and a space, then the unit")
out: 3; V
